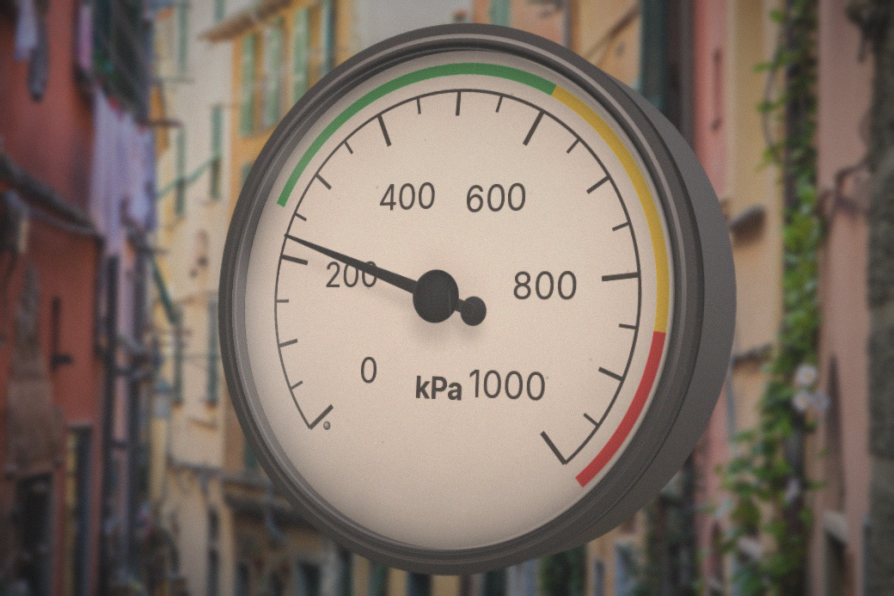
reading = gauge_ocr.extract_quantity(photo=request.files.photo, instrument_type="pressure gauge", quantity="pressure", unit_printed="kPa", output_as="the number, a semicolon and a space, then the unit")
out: 225; kPa
